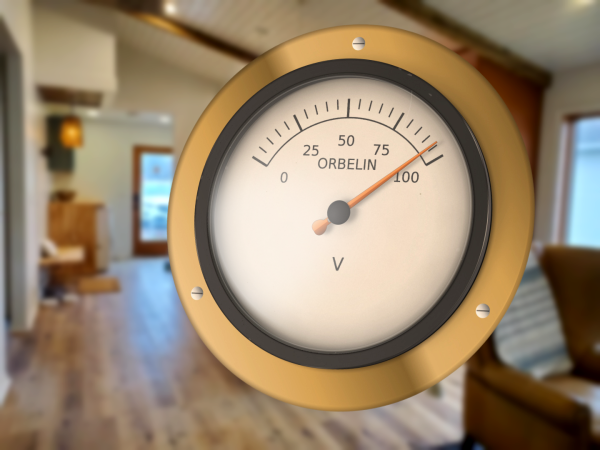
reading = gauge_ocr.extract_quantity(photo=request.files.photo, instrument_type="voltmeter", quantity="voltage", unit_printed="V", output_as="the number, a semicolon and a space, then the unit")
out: 95; V
